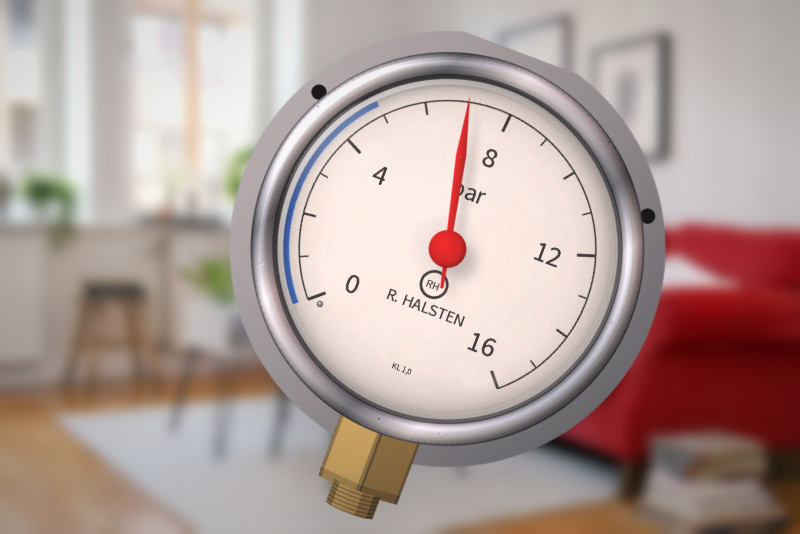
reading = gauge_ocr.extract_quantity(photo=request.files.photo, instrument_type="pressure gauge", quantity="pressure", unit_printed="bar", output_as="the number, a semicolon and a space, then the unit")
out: 7; bar
